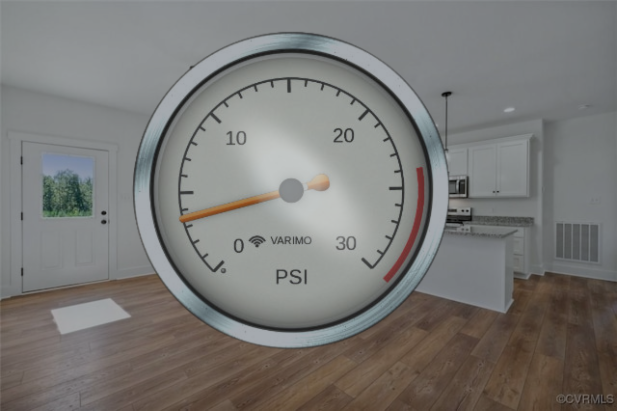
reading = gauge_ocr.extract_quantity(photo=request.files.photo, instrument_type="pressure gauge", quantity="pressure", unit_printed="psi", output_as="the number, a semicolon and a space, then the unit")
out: 3.5; psi
